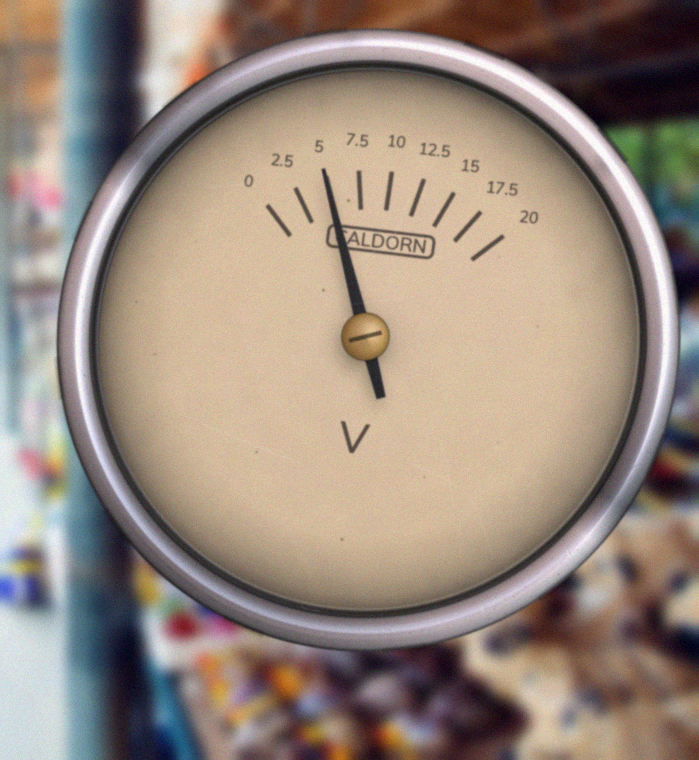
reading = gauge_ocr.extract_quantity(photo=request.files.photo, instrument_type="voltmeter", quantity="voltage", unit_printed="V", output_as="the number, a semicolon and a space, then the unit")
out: 5; V
